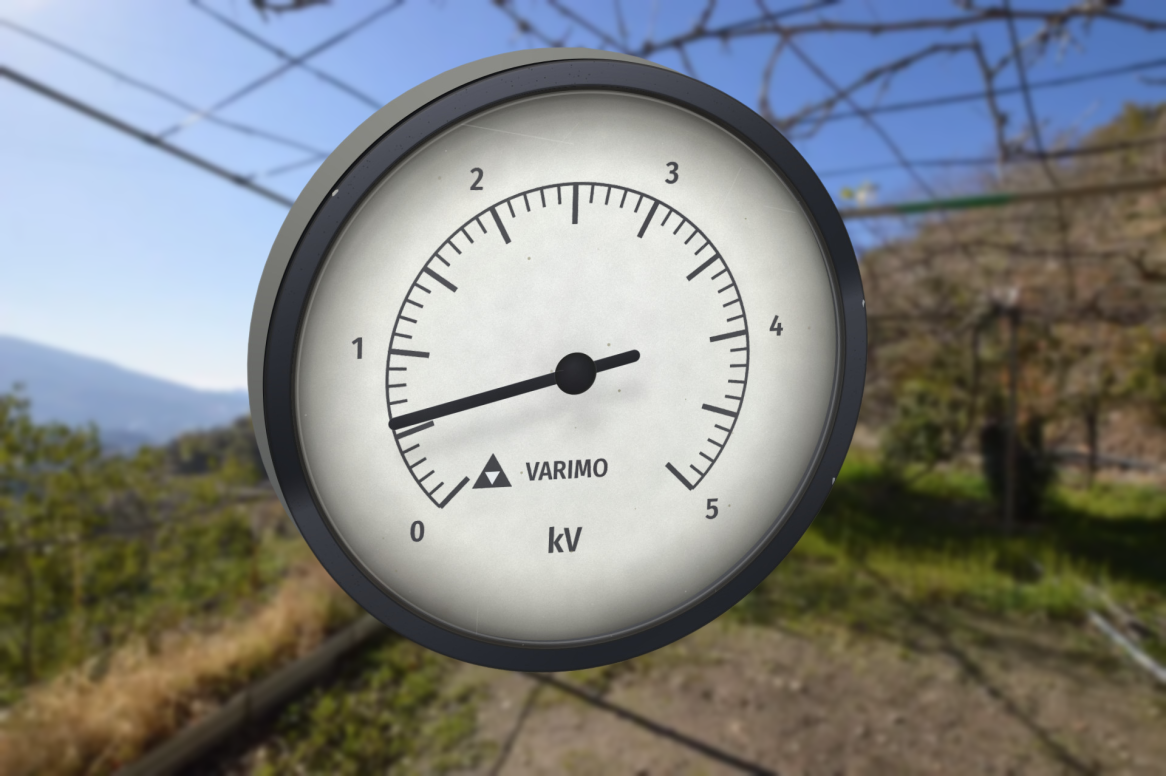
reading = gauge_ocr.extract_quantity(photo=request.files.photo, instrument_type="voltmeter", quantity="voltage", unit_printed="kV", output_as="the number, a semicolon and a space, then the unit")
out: 0.6; kV
